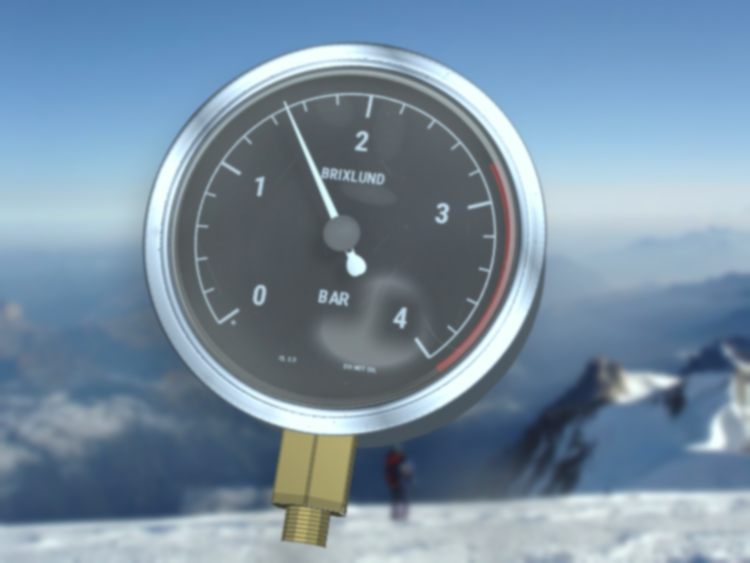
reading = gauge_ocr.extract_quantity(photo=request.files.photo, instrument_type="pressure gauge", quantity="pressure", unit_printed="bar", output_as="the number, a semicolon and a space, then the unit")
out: 1.5; bar
